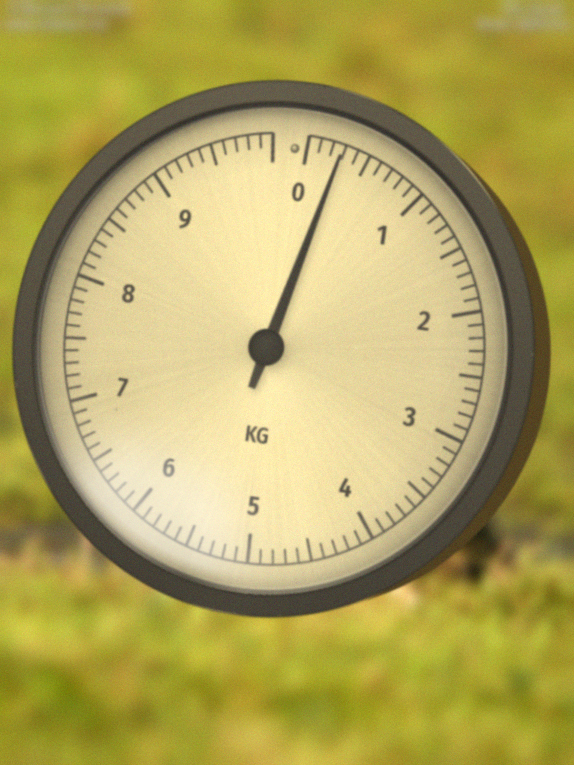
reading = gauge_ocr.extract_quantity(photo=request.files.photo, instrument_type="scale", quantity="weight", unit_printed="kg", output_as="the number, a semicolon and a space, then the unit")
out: 0.3; kg
